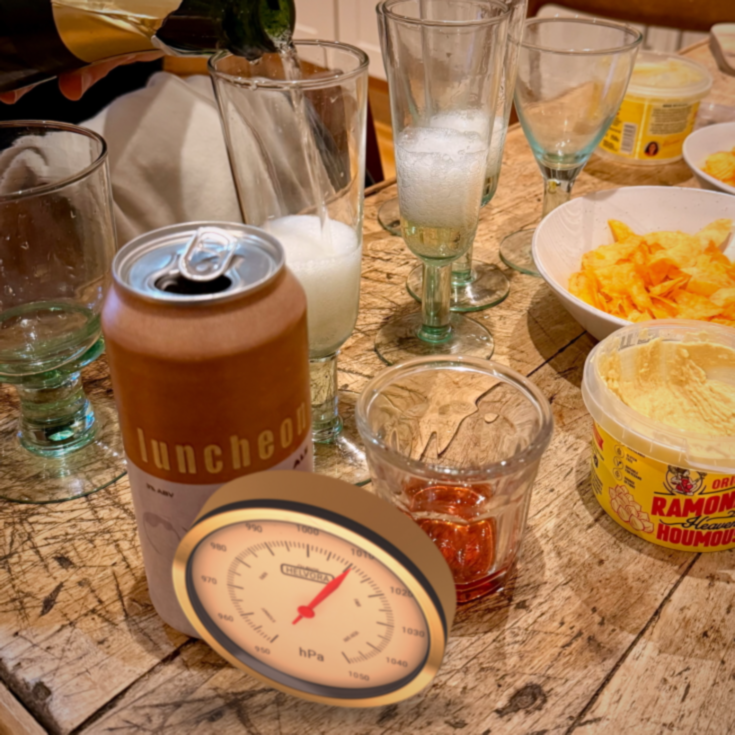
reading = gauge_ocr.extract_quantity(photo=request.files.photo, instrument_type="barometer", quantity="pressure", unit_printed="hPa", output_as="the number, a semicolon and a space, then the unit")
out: 1010; hPa
